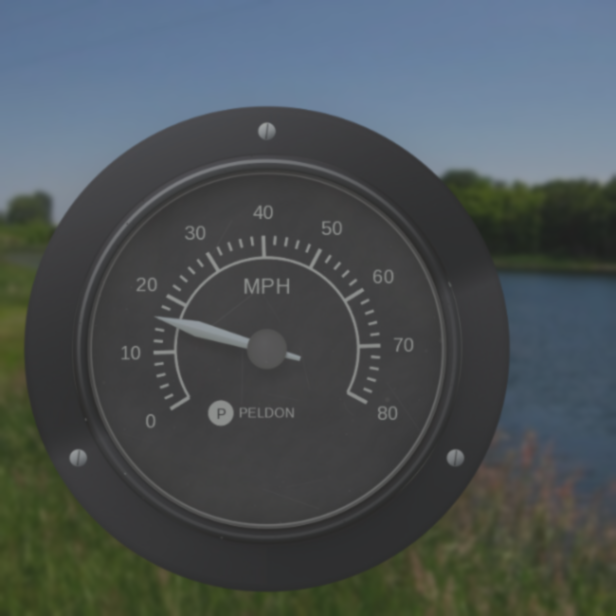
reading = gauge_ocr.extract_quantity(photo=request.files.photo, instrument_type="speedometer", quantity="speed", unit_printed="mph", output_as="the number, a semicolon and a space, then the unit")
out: 16; mph
